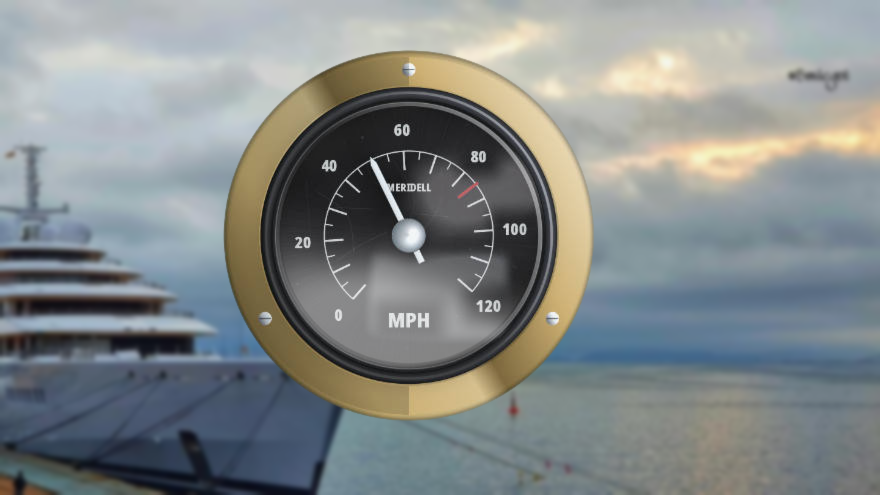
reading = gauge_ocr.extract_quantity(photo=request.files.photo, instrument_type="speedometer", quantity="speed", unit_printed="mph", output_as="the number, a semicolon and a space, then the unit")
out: 50; mph
